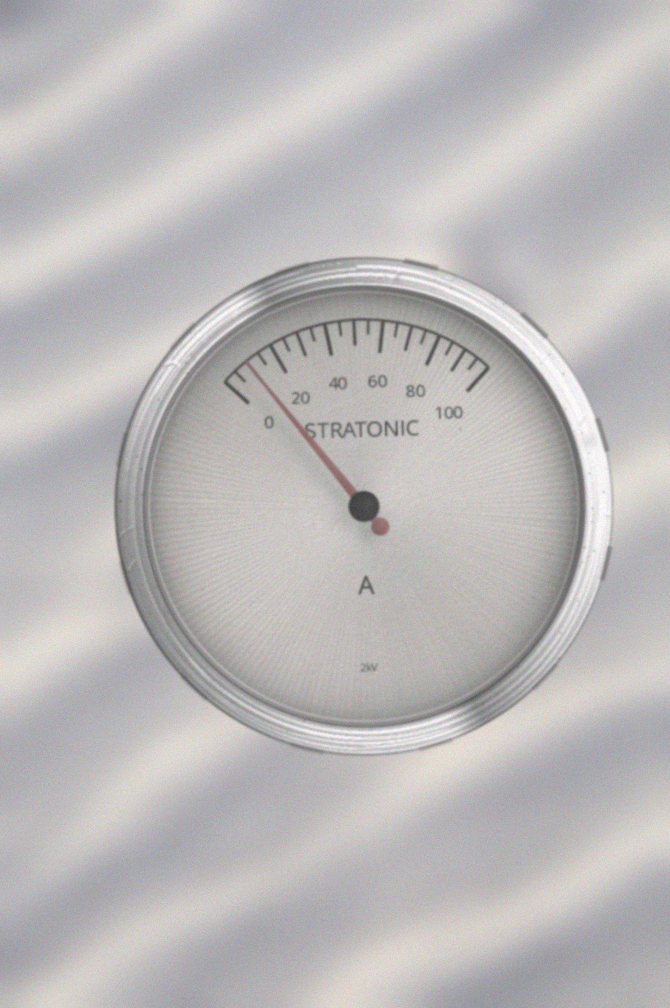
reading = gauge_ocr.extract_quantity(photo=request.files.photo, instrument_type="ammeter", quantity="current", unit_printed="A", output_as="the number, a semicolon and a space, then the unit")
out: 10; A
